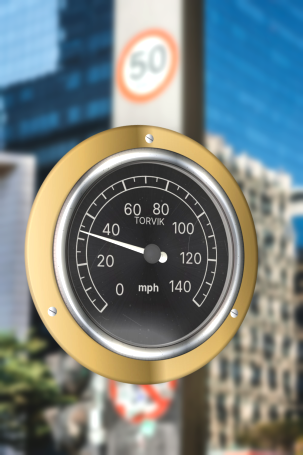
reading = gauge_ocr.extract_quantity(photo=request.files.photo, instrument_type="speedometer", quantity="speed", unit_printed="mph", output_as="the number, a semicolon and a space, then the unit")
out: 32.5; mph
